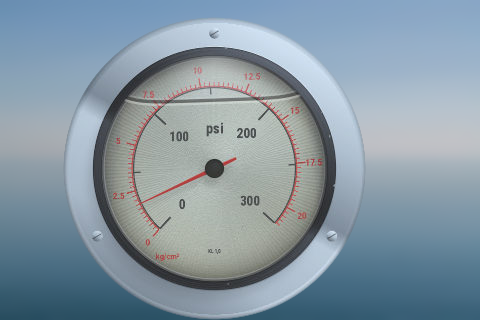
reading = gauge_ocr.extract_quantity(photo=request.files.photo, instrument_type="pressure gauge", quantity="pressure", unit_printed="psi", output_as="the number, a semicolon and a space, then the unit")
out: 25; psi
